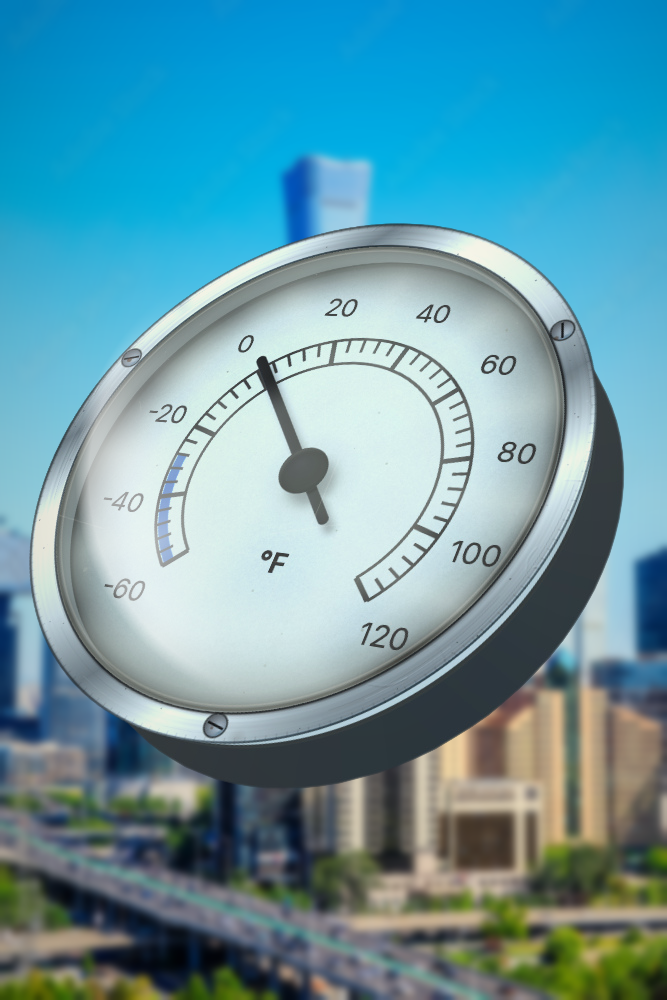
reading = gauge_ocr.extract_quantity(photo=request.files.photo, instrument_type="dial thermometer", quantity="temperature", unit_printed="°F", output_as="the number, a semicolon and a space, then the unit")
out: 2; °F
